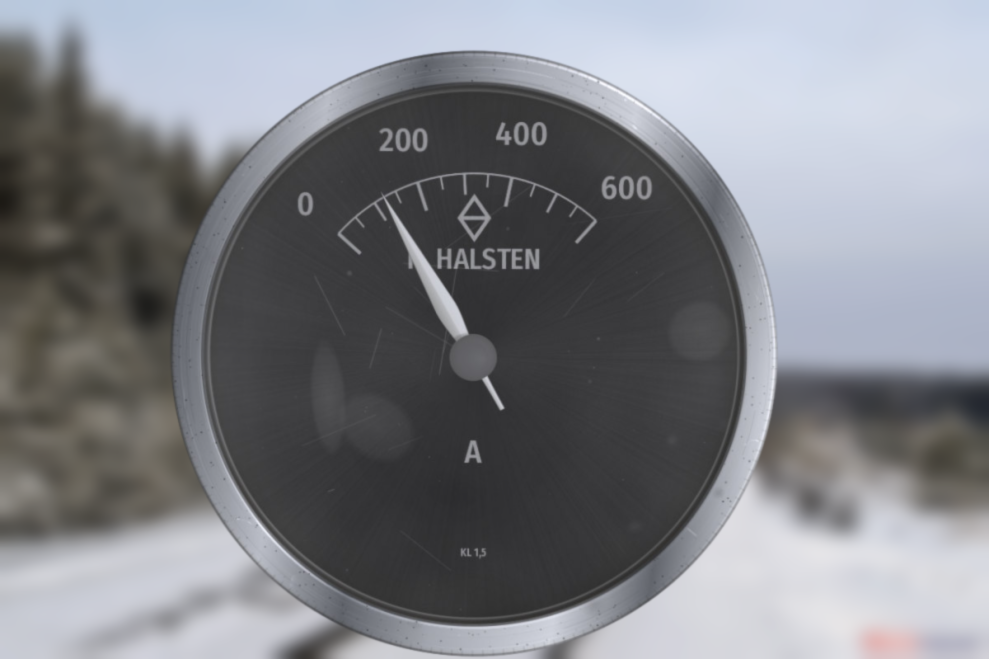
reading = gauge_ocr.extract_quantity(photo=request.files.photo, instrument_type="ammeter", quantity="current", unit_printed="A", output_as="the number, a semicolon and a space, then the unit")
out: 125; A
